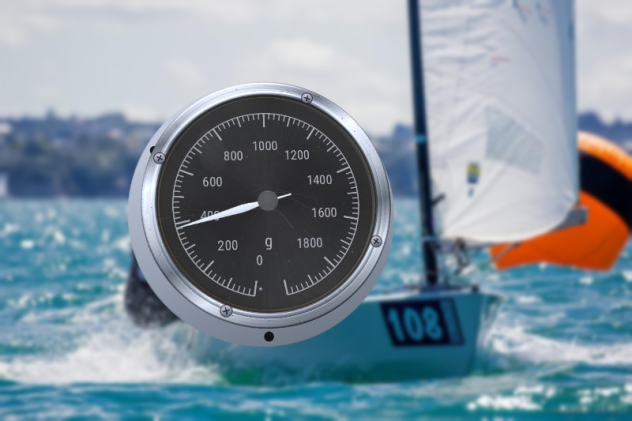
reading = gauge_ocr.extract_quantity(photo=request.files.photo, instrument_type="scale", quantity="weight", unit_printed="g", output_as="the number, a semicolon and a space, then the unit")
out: 380; g
